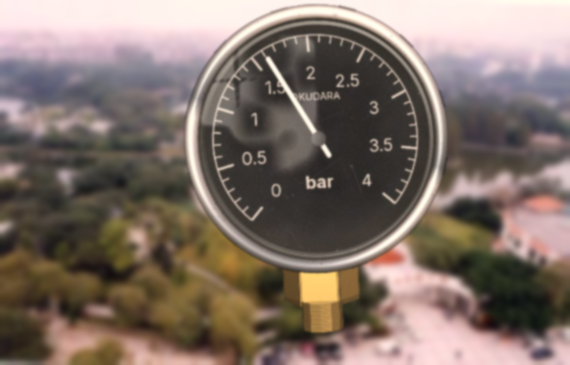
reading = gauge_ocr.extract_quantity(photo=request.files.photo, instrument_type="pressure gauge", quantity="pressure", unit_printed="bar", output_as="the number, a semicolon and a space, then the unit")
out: 1.6; bar
